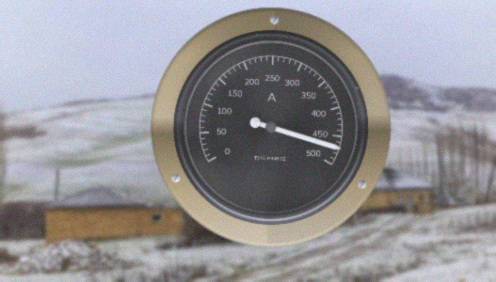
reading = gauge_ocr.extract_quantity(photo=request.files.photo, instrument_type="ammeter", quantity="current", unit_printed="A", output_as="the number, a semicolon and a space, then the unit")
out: 470; A
